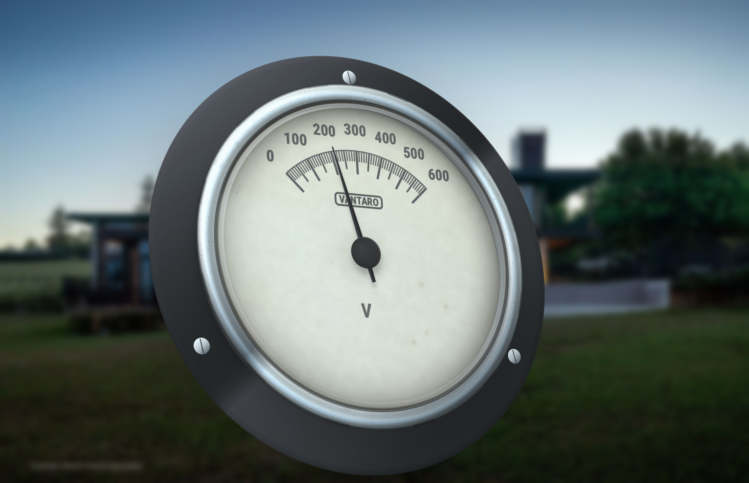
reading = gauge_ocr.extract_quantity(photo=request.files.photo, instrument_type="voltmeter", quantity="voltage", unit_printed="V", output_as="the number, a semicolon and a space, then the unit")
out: 200; V
